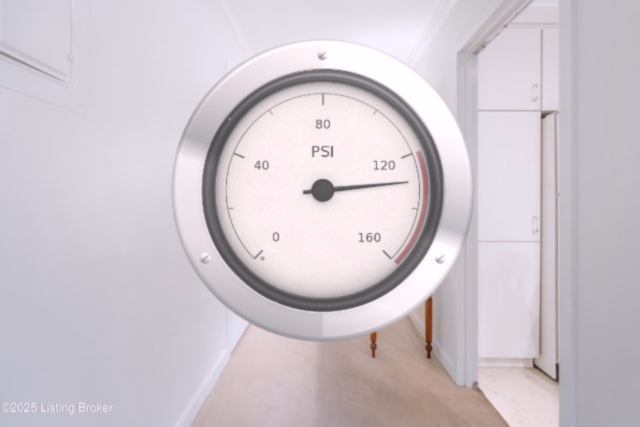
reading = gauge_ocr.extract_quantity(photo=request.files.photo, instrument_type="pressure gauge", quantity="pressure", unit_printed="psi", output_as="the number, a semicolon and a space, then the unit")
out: 130; psi
